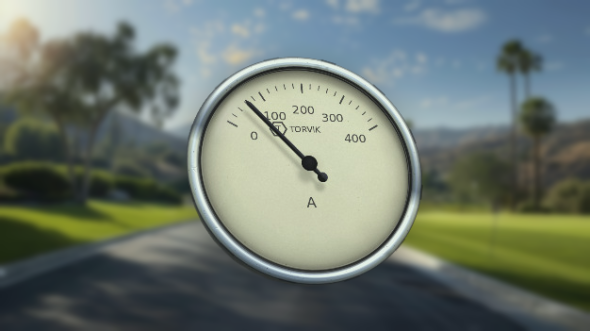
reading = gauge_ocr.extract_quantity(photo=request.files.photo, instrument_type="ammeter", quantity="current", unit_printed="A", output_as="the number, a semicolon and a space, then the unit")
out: 60; A
